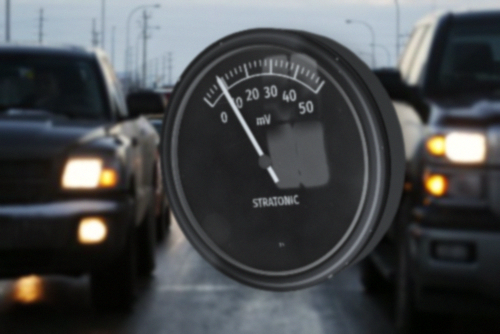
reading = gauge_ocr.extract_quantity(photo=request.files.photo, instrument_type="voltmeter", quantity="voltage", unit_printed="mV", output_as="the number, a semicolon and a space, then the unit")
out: 10; mV
